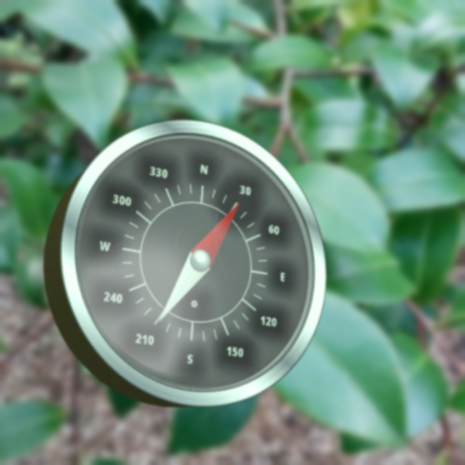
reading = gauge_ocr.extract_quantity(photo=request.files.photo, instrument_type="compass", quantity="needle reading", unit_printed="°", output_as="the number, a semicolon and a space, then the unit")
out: 30; °
